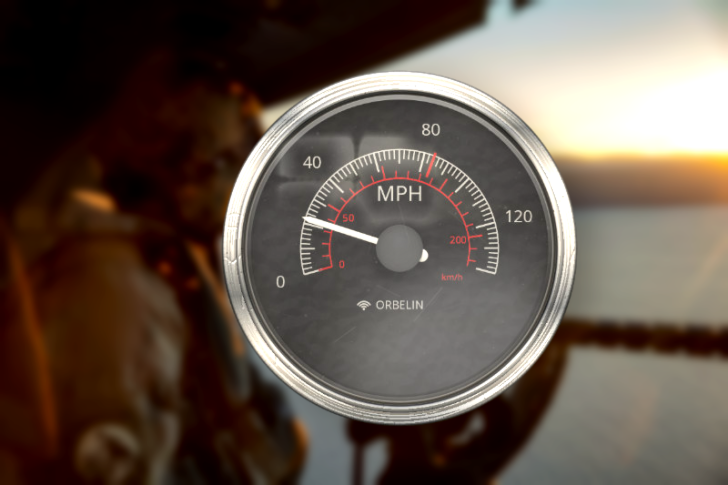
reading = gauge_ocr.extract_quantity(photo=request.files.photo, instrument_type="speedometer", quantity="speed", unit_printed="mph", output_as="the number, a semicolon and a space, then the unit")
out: 22; mph
